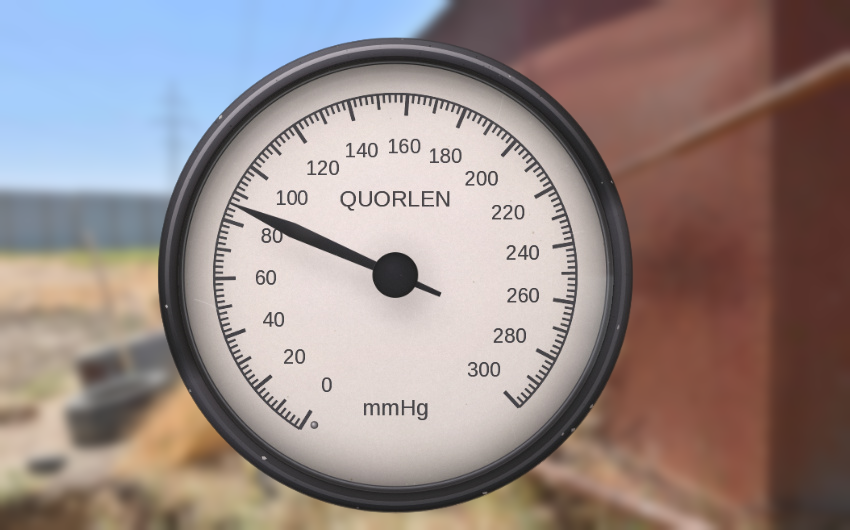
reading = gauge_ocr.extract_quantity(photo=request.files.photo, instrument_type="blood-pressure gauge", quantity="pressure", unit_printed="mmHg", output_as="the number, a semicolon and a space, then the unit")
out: 86; mmHg
